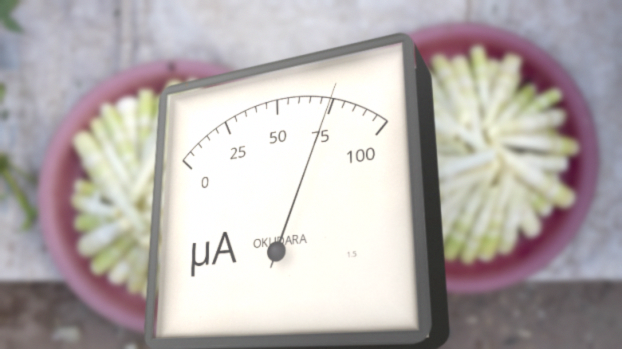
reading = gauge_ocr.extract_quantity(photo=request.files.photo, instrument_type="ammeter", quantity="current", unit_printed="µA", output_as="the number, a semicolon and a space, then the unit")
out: 75; µA
